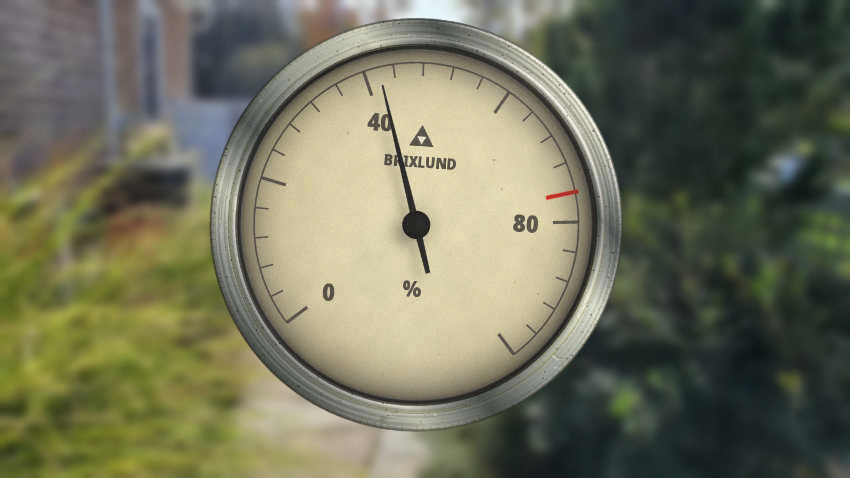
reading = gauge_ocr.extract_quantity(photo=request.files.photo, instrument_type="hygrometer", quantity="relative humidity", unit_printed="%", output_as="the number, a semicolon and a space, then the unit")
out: 42; %
